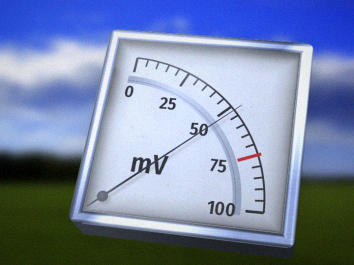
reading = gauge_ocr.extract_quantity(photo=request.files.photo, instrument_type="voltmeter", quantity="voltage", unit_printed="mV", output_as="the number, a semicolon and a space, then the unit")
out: 52.5; mV
